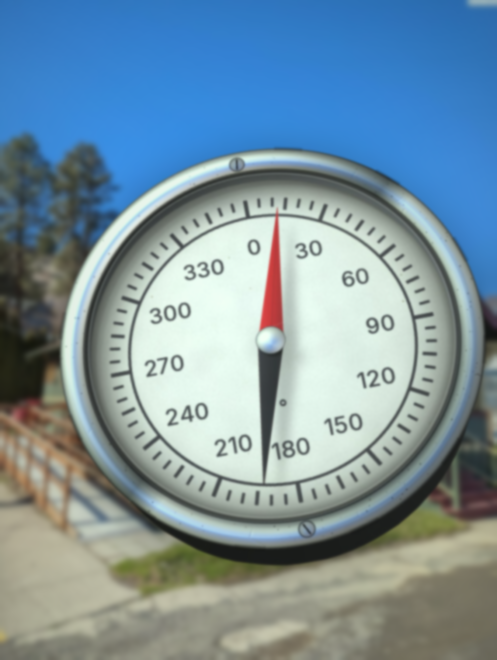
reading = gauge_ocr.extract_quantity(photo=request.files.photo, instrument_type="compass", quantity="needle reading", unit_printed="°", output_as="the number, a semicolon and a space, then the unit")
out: 12.5; °
